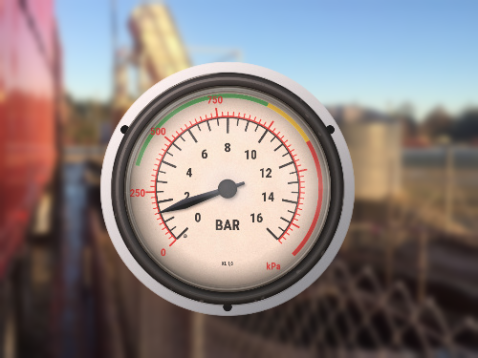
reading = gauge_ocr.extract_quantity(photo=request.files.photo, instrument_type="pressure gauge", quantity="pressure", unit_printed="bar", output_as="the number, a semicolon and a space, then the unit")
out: 1.5; bar
